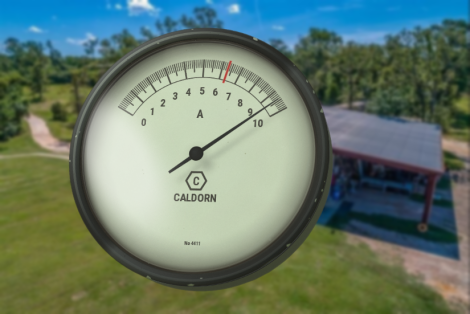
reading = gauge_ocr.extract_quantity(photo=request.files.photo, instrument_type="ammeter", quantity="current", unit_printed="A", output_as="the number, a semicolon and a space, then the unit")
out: 9.5; A
